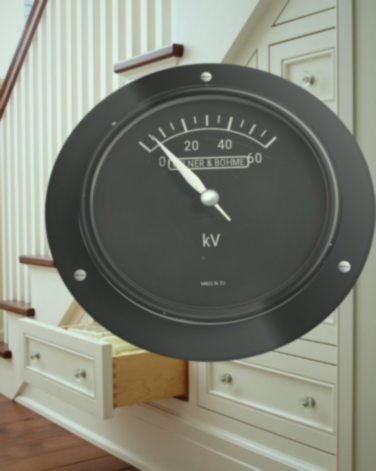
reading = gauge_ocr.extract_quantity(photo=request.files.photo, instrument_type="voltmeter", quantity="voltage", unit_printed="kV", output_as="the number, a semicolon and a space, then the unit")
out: 5; kV
